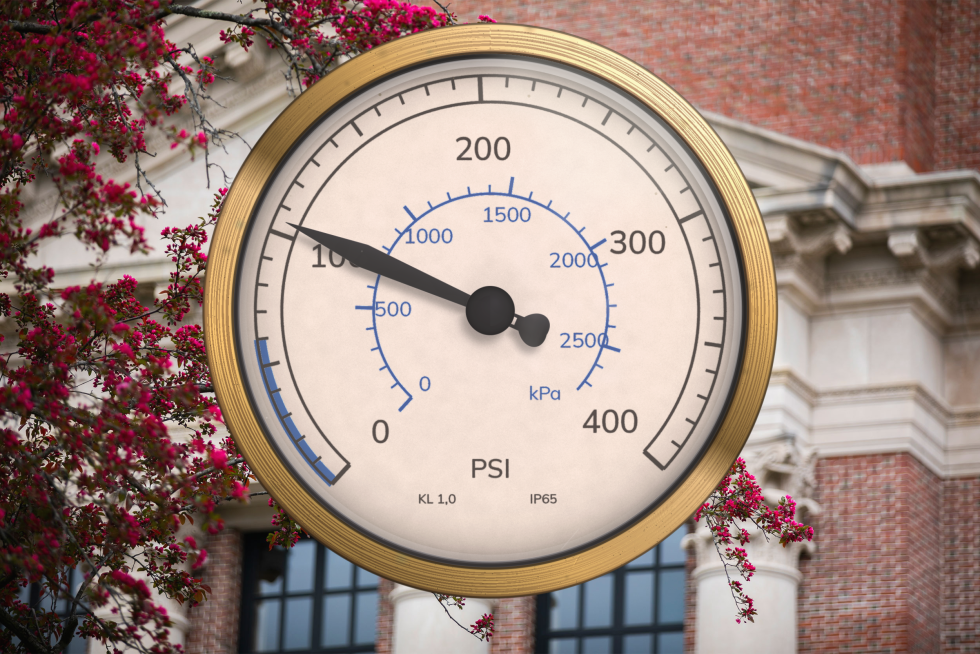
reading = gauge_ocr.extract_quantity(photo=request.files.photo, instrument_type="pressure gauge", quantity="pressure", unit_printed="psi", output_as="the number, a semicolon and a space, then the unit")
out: 105; psi
